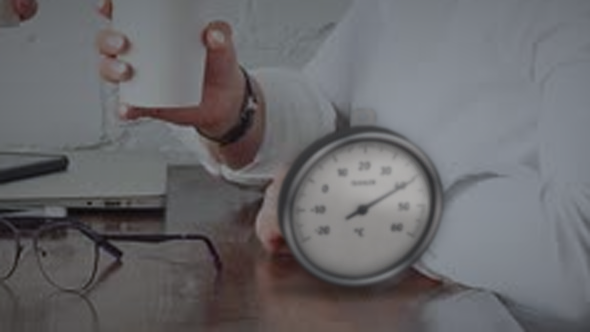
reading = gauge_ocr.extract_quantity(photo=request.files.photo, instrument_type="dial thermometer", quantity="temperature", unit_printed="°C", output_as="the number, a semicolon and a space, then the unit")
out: 40; °C
